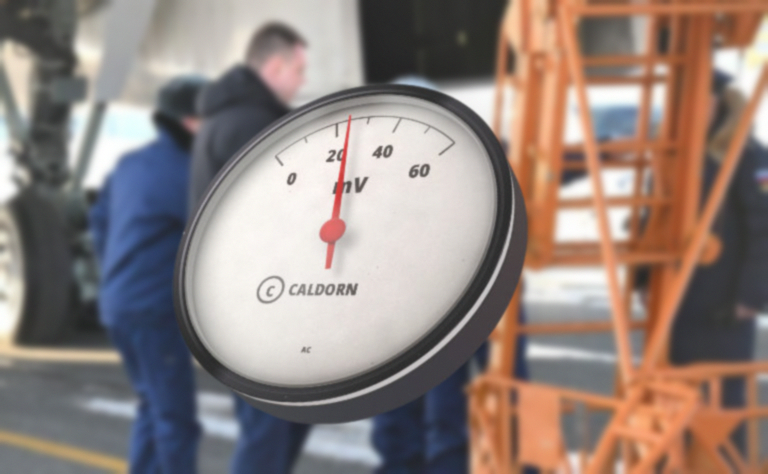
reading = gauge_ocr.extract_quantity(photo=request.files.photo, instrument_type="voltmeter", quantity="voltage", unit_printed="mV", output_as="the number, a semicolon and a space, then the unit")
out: 25; mV
